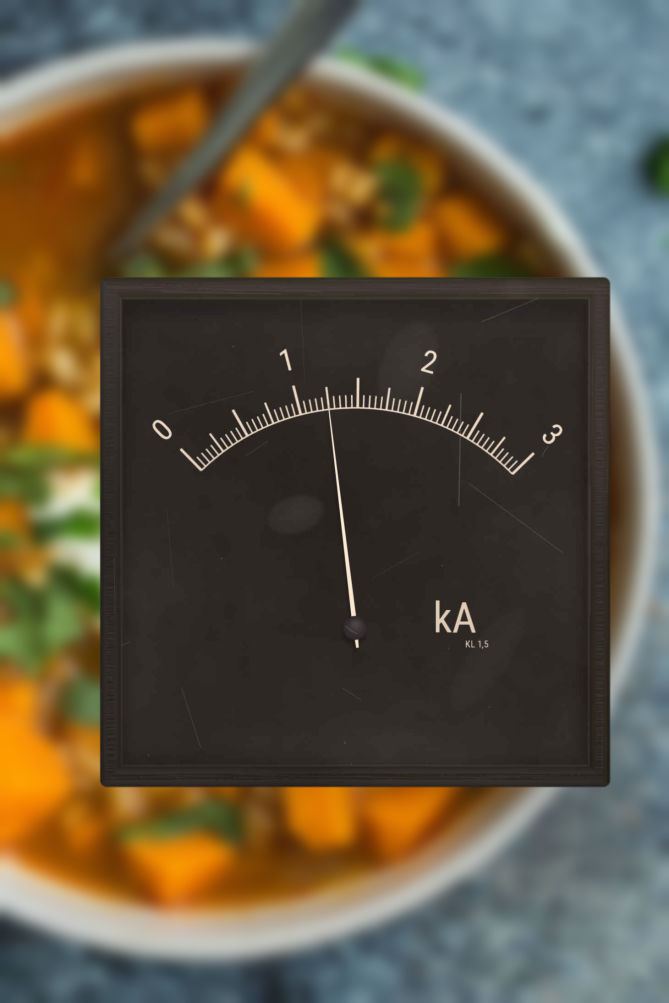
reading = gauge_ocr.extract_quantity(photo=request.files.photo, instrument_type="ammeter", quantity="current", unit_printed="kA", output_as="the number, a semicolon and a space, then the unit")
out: 1.25; kA
